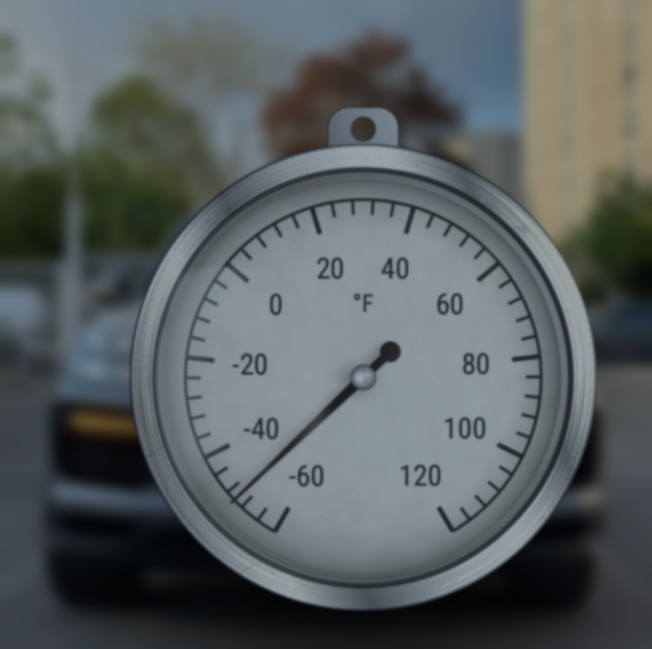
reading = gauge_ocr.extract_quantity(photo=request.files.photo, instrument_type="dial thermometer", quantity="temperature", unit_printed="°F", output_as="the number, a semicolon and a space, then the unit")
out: -50; °F
